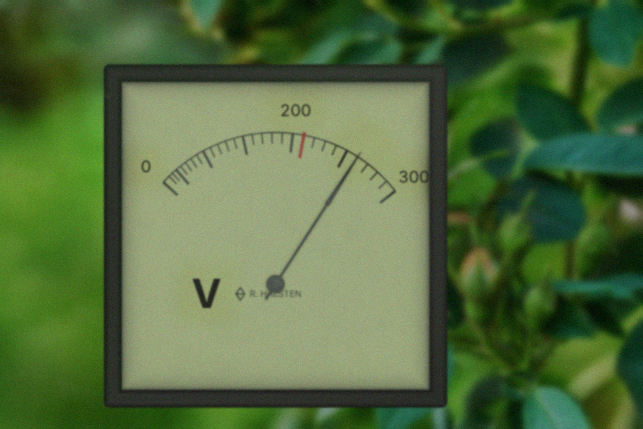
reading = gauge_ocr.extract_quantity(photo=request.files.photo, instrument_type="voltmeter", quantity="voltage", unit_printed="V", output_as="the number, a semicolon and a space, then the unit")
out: 260; V
